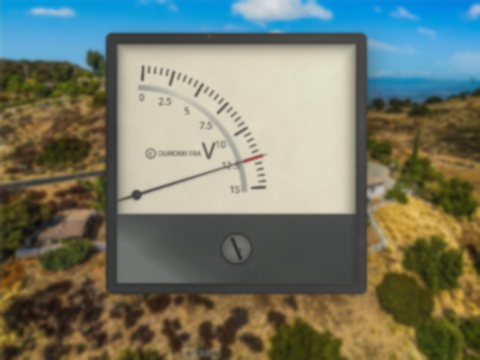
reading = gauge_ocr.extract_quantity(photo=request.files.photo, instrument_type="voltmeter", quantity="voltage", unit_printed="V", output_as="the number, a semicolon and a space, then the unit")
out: 12.5; V
